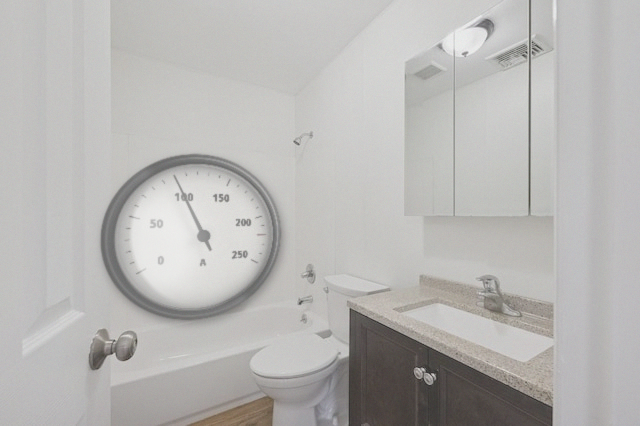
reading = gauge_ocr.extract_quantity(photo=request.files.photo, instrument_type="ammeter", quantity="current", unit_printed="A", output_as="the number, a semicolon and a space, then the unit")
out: 100; A
